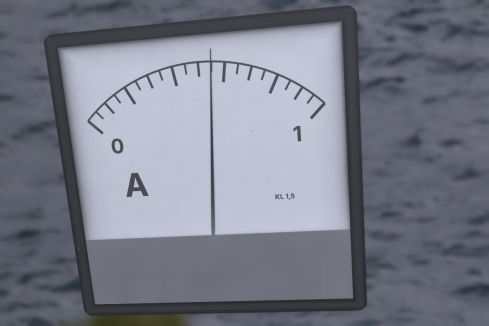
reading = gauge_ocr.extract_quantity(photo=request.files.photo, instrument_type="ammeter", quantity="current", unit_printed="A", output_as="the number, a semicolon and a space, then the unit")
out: 0.55; A
